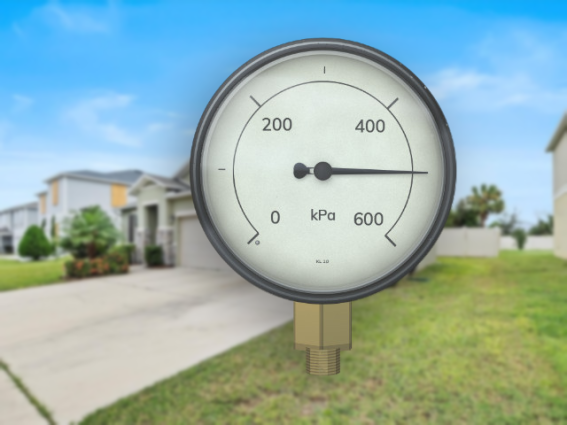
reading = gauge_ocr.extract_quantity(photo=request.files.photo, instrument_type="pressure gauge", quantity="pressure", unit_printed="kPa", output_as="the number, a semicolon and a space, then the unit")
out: 500; kPa
